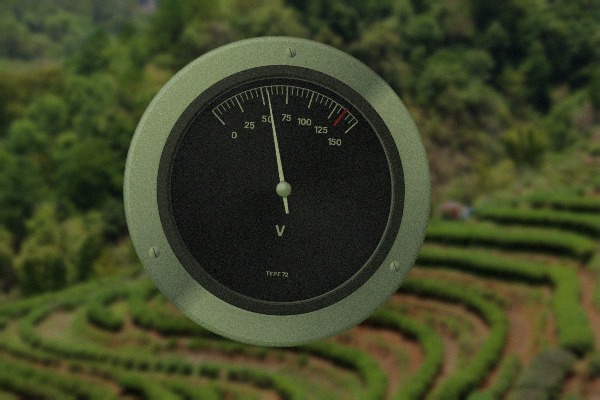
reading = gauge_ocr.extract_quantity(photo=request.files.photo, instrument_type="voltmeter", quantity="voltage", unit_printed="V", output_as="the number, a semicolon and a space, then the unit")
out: 55; V
